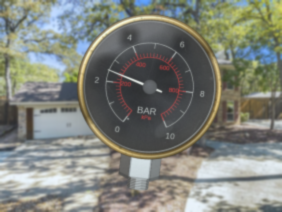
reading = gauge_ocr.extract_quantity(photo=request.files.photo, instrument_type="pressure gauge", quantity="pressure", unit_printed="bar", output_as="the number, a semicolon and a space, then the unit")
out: 2.5; bar
